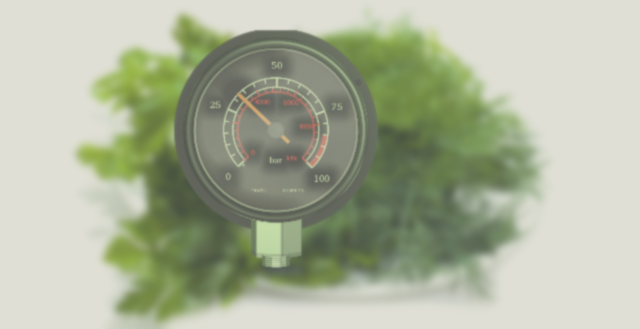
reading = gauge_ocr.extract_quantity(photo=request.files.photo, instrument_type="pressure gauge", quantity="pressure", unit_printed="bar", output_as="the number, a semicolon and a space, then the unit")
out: 32.5; bar
